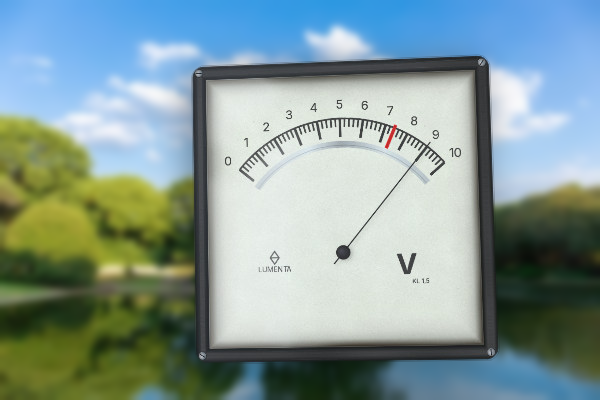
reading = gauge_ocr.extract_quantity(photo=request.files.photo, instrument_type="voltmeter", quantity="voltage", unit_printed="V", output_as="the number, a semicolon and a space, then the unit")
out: 9; V
